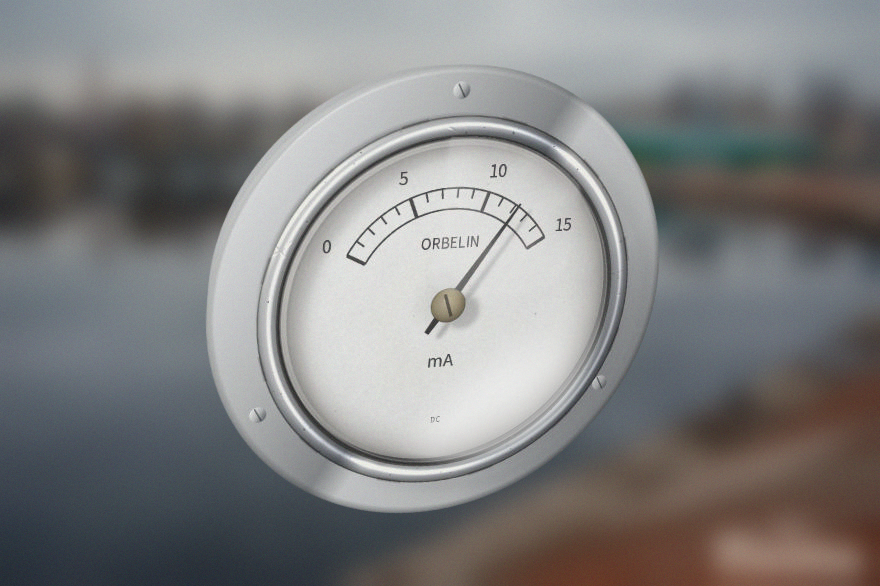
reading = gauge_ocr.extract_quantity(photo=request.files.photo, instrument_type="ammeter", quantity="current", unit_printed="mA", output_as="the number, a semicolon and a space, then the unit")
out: 12; mA
